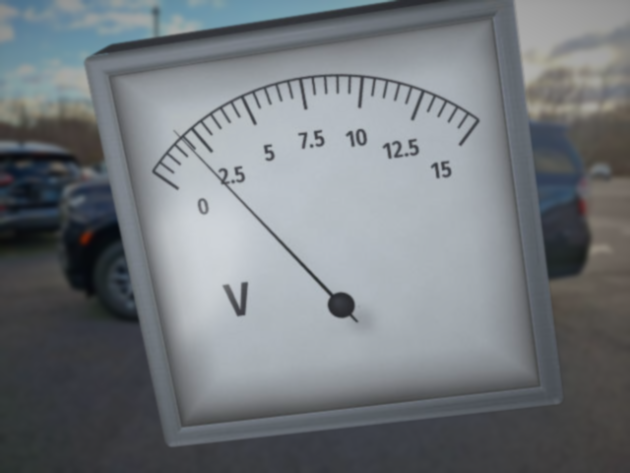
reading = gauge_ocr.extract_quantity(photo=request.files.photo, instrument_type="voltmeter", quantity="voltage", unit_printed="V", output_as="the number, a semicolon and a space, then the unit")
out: 2; V
